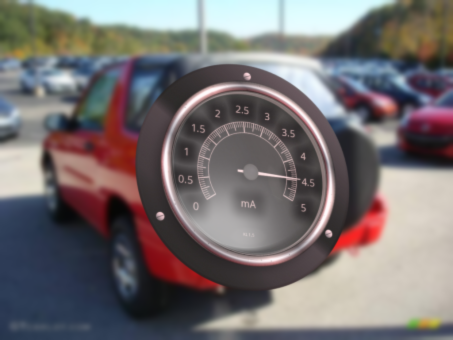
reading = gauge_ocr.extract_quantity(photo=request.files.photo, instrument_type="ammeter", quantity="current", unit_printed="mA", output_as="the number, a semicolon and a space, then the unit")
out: 4.5; mA
